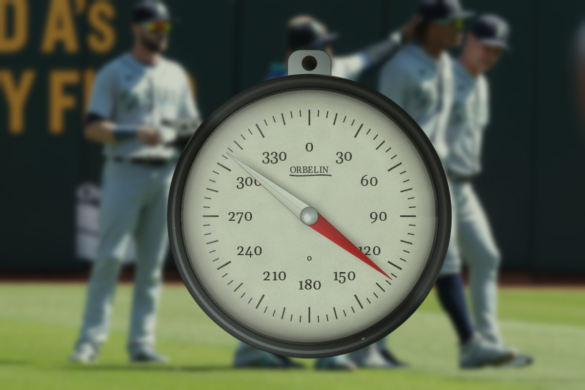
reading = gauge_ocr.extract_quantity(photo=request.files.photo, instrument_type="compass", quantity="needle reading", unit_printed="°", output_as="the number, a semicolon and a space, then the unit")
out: 127.5; °
